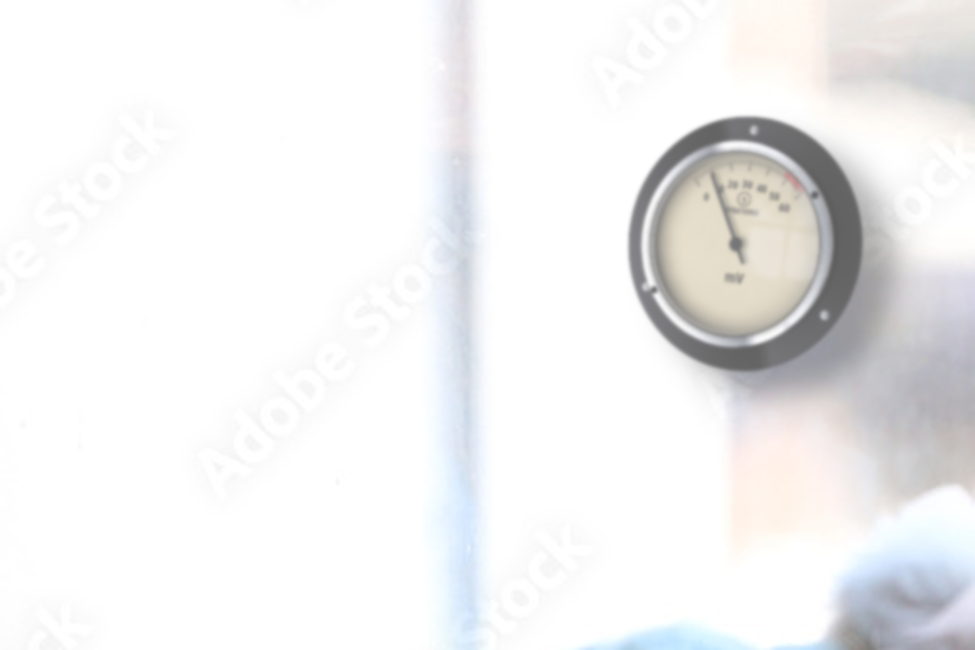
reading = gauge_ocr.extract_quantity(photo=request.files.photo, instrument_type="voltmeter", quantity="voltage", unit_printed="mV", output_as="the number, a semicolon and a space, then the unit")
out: 10; mV
